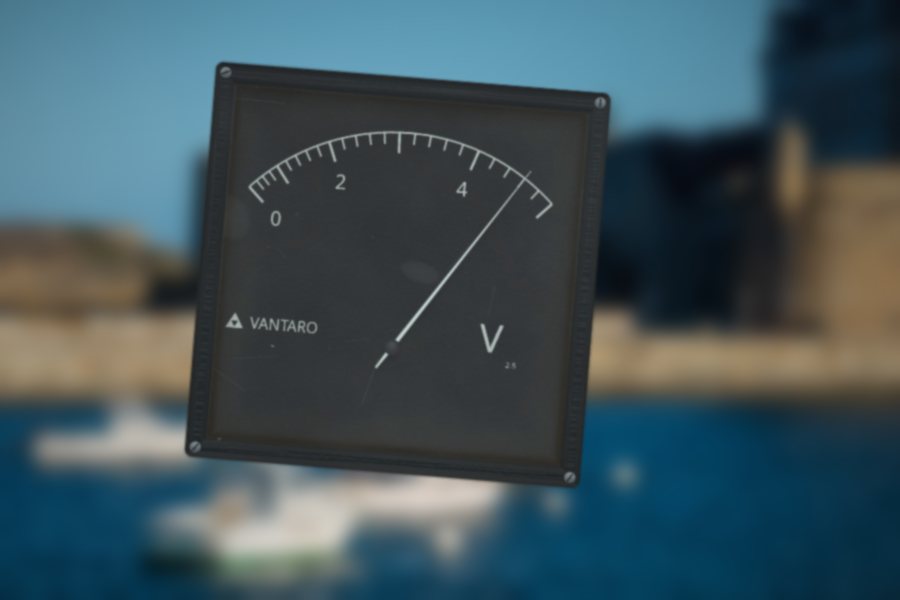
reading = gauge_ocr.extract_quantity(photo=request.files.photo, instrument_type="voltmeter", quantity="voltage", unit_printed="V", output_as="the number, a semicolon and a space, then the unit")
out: 4.6; V
